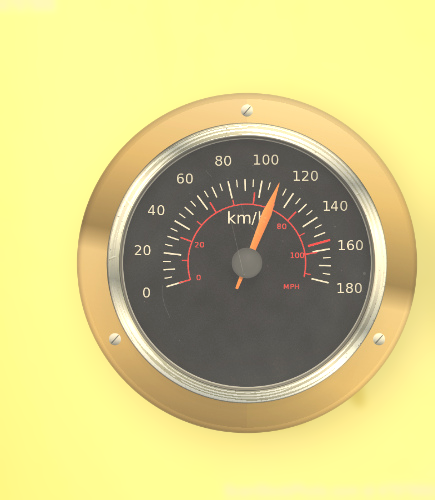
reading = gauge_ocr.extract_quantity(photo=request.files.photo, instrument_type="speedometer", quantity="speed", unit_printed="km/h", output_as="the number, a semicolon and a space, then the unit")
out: 110; km/h
